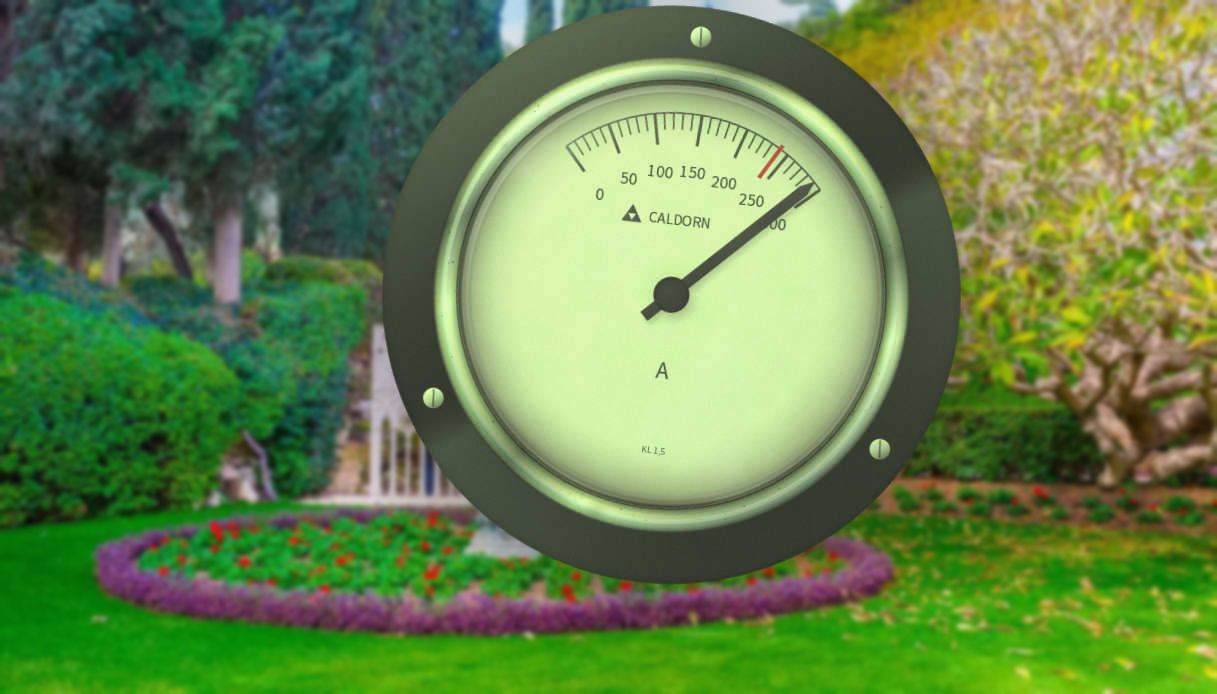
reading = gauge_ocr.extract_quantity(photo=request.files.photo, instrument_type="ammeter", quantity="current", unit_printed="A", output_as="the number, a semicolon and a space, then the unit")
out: 290; A
